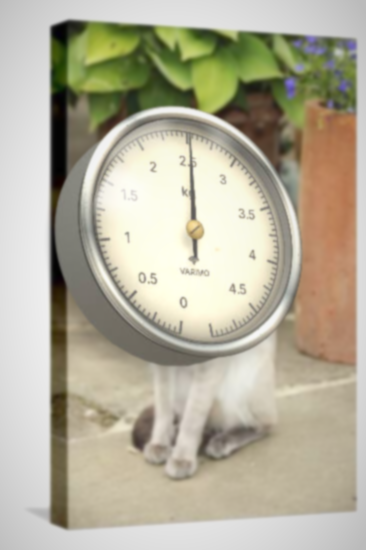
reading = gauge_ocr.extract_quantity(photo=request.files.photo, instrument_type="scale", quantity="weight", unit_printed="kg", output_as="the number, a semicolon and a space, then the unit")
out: 2.5; kg
